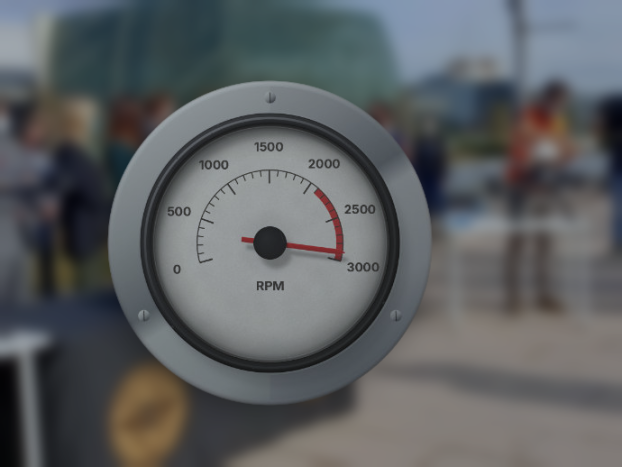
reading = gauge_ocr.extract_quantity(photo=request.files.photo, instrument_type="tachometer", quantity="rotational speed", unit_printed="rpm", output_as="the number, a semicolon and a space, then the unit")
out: 2900; rpm
